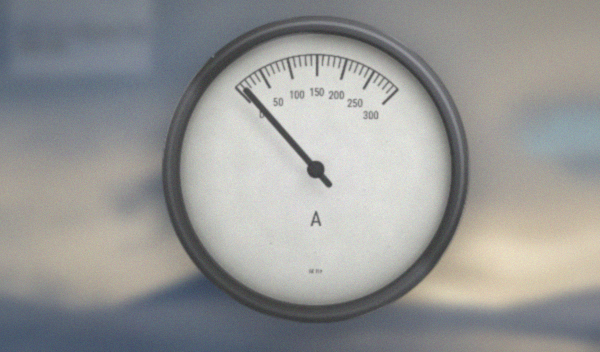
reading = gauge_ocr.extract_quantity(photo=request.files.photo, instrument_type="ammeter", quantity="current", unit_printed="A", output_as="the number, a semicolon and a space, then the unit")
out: 10; A
